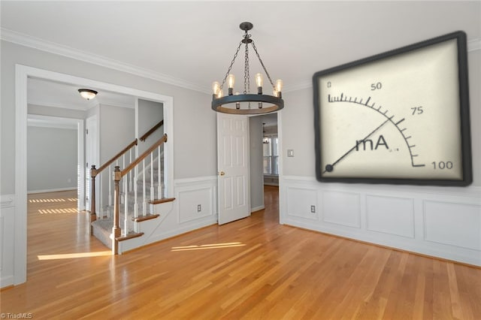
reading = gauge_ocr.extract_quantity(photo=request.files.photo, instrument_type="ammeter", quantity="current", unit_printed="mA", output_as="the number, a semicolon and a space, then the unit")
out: 70; mA
